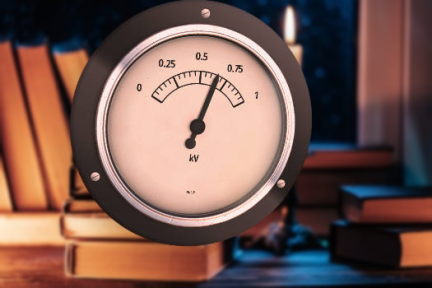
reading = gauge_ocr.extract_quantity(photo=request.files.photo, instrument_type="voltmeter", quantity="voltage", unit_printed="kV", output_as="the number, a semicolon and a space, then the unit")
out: 0.65; kV
